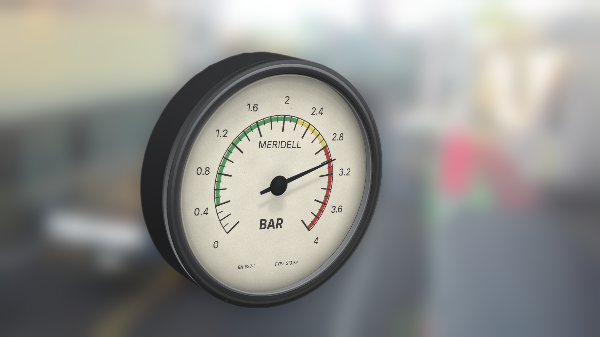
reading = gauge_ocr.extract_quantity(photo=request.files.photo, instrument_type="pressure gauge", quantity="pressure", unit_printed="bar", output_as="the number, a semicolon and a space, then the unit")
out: 3; bar
